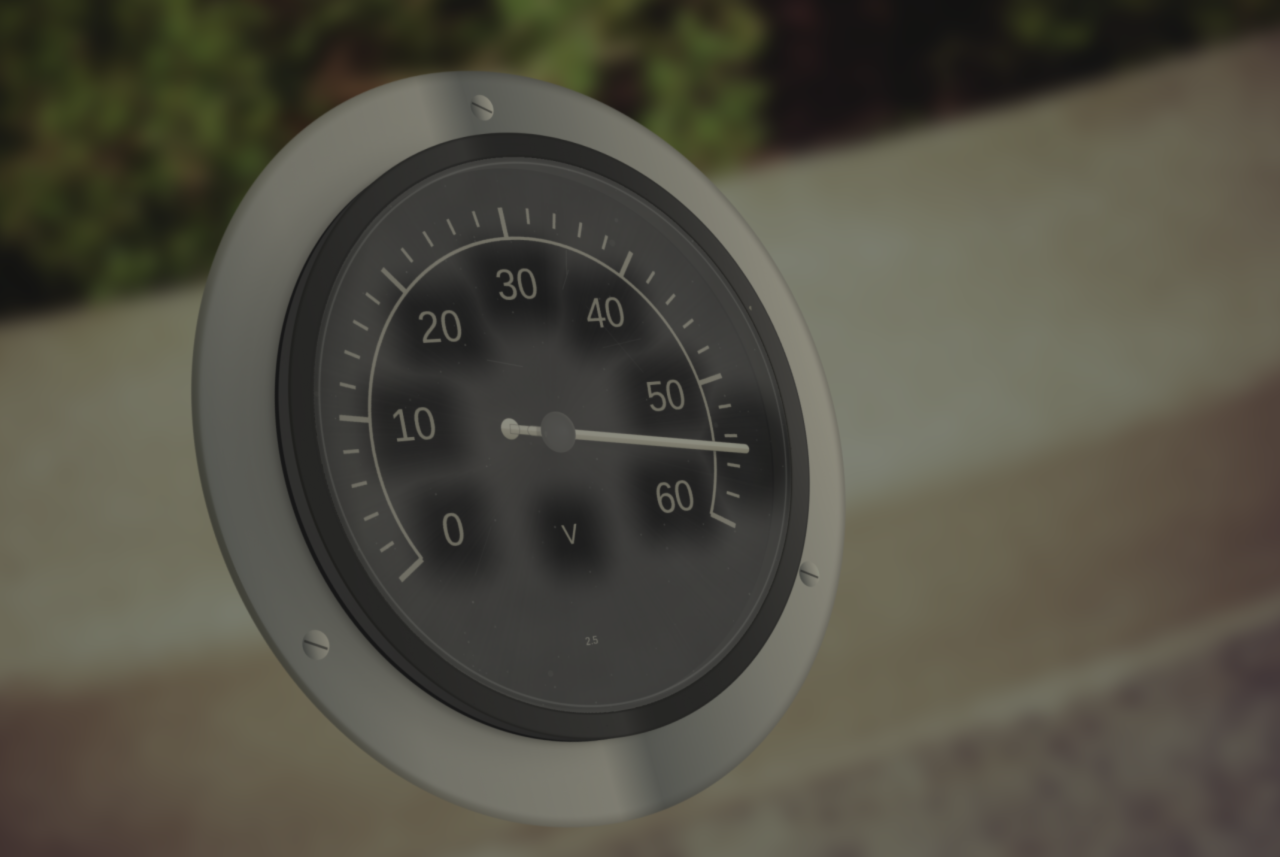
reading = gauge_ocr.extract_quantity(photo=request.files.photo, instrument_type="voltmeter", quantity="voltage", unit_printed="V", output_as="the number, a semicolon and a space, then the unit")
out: 55; V
